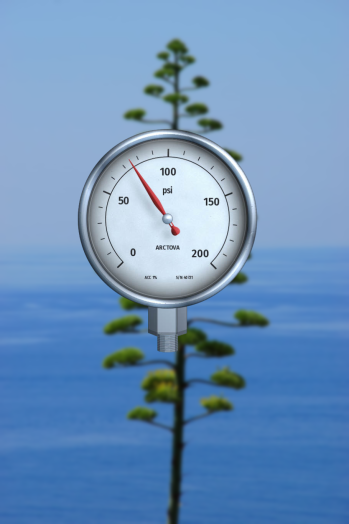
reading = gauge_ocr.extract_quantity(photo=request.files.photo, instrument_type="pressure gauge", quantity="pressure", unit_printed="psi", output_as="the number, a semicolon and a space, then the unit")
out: 75; psi
